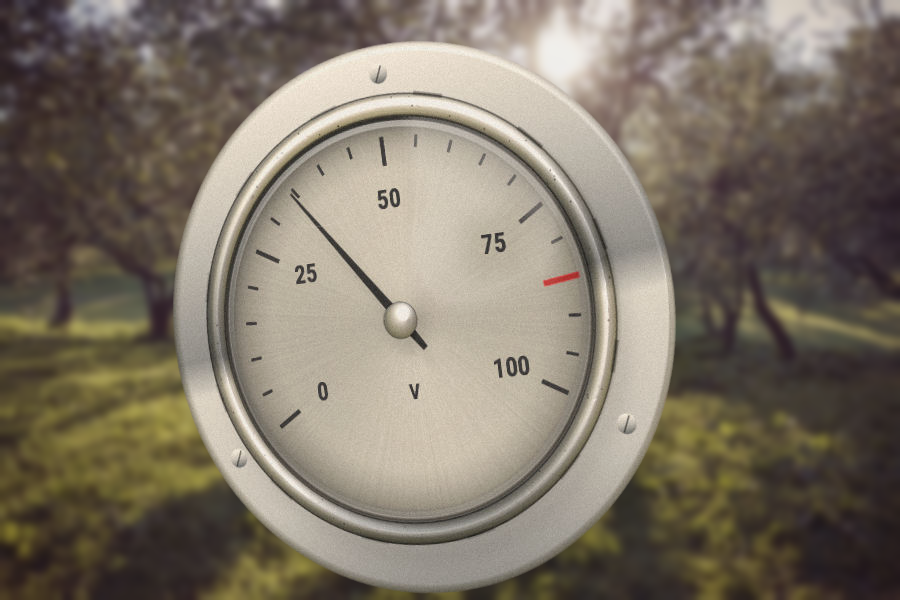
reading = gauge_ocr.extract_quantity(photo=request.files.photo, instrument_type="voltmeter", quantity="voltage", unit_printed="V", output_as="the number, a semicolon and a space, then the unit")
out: 35; V
